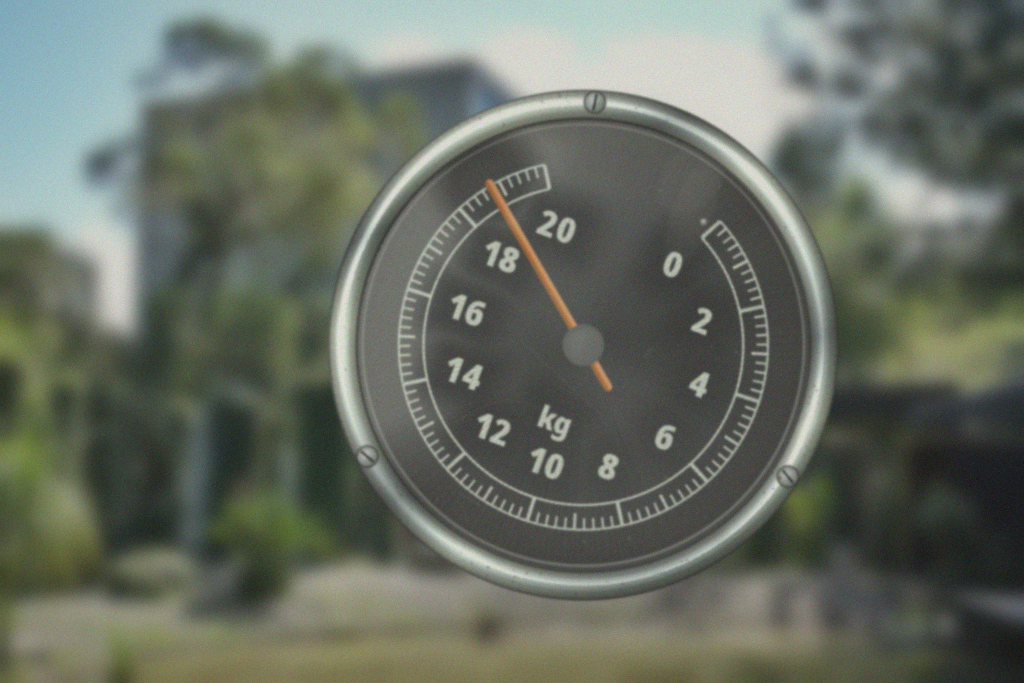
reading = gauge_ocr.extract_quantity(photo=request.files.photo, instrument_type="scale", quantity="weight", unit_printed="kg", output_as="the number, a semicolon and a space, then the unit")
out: 18.8; kg
